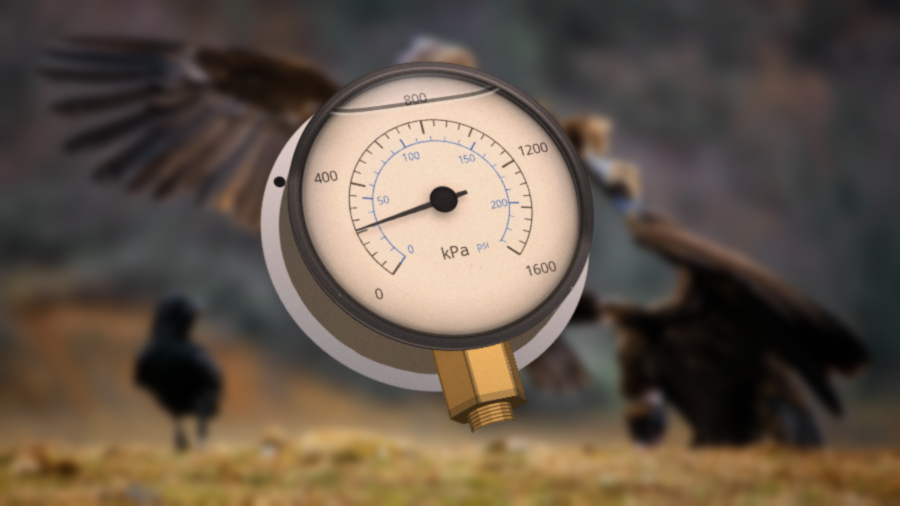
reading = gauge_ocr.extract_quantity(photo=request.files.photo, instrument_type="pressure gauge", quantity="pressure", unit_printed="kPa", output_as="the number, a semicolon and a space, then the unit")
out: 200; kPa
